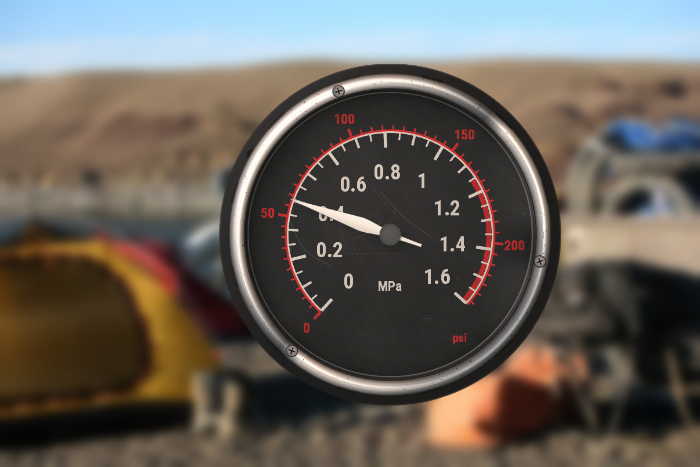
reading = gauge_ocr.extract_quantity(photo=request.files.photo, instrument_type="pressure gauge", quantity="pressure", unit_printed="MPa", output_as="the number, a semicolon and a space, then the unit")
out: 0.4; MPa
